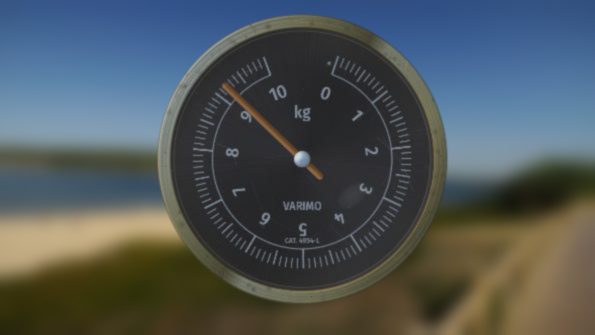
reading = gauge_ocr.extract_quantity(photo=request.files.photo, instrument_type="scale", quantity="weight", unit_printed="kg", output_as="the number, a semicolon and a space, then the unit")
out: 9.2; kg
